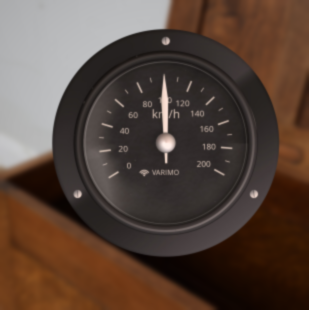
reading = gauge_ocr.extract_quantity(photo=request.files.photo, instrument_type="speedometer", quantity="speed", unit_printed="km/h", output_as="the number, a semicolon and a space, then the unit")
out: 100; km/h
